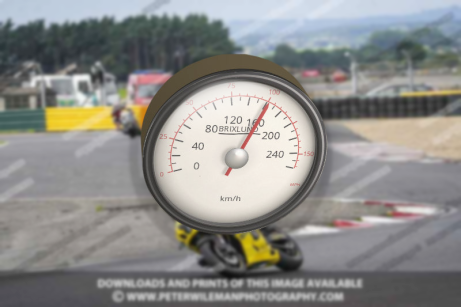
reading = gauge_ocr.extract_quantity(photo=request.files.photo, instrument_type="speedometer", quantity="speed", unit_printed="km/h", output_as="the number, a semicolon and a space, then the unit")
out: 160; km/h
